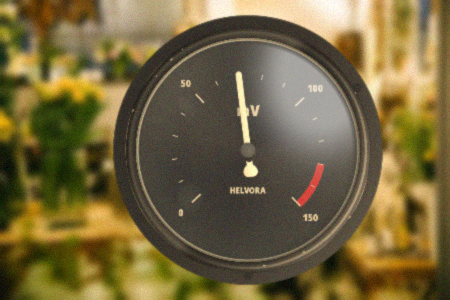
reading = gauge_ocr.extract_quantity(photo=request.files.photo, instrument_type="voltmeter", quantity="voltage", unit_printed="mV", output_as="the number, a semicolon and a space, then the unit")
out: 70; mV
